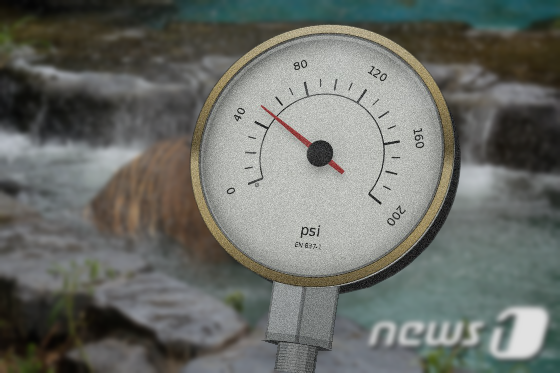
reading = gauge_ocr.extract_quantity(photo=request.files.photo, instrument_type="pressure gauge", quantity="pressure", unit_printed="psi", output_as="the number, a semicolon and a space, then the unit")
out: 50; psi
